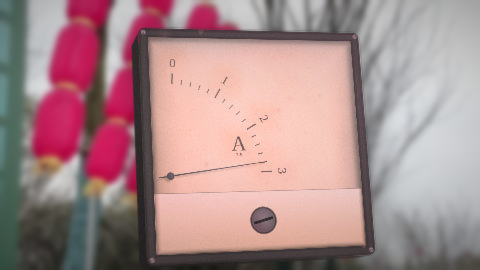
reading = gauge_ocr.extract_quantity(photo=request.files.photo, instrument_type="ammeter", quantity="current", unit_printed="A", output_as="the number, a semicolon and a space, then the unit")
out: 2.8; A
